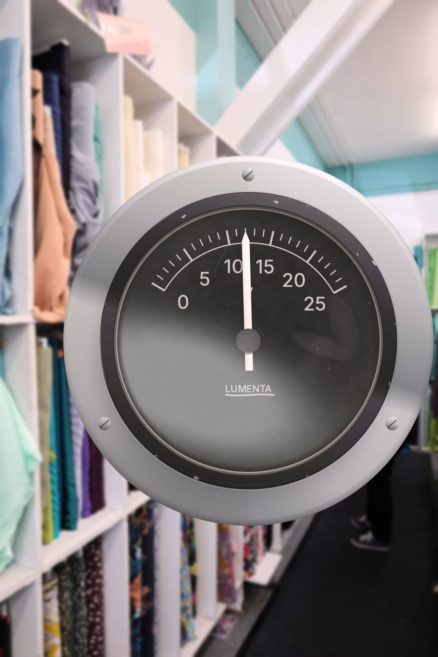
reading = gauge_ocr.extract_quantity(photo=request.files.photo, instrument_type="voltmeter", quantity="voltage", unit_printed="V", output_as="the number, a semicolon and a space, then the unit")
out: 12; V
